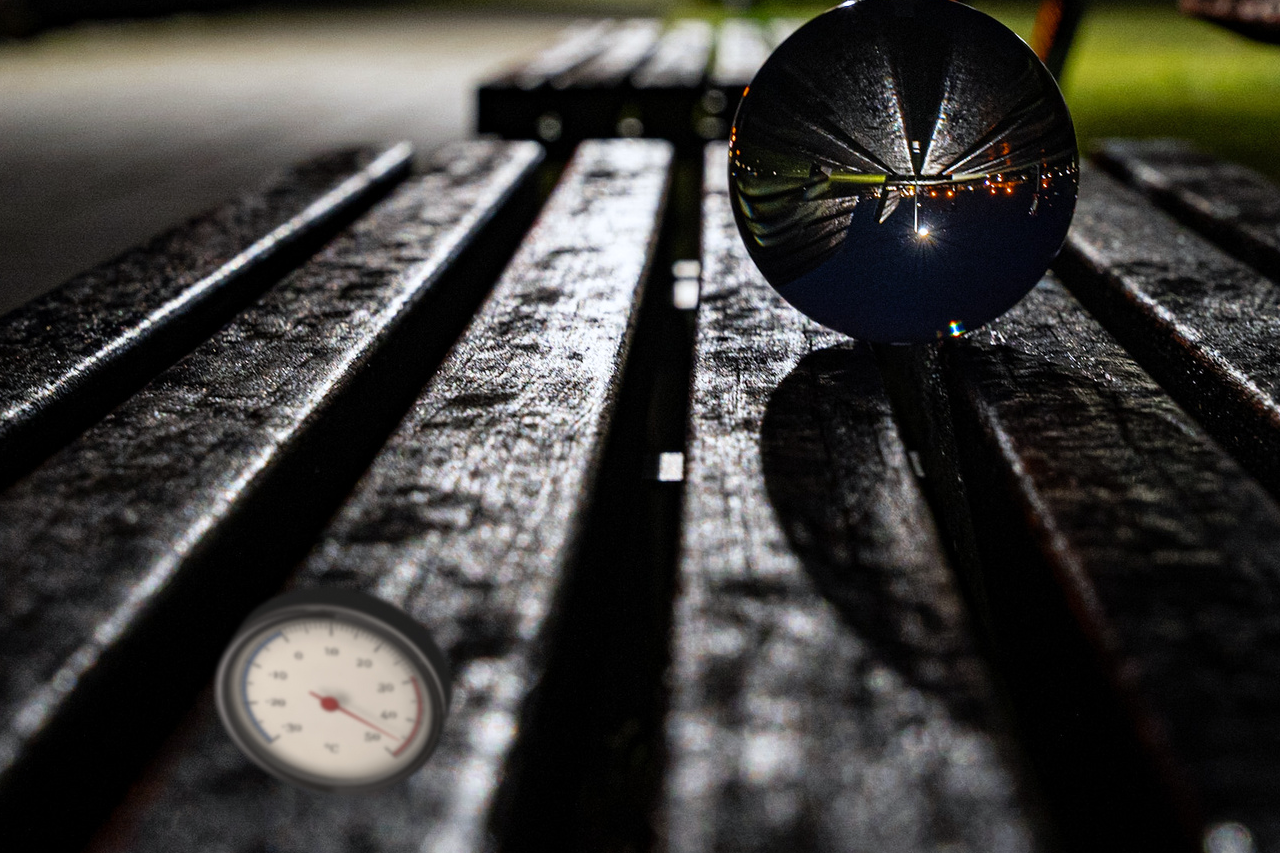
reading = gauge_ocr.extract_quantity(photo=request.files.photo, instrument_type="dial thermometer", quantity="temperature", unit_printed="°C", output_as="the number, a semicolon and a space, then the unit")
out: 45; °C
